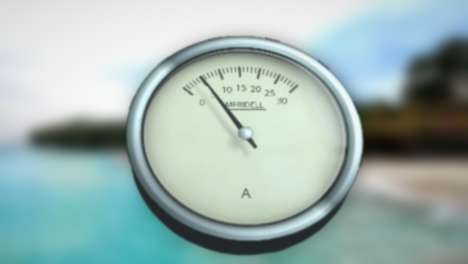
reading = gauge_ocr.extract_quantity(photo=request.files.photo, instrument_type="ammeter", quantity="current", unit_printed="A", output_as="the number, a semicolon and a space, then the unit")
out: 5; A
